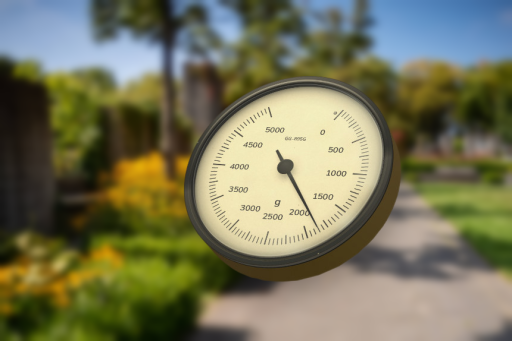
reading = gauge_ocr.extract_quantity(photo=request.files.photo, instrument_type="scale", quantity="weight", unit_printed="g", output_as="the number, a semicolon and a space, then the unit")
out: 1850; g
